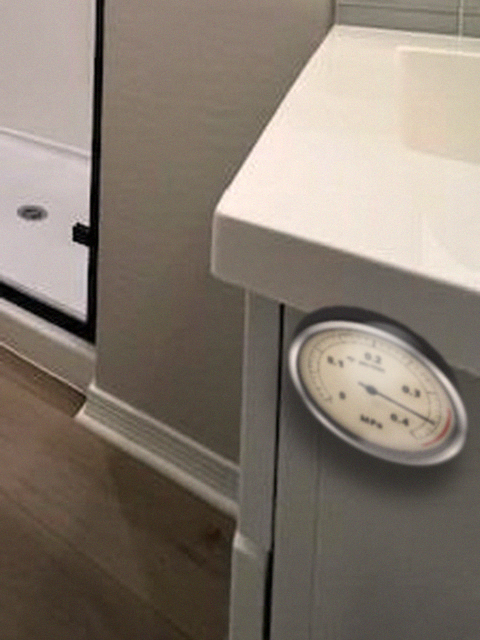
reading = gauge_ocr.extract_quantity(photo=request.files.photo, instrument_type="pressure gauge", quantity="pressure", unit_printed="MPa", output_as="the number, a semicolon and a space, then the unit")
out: 0.35; MPa
